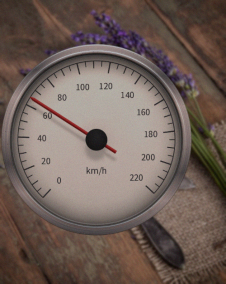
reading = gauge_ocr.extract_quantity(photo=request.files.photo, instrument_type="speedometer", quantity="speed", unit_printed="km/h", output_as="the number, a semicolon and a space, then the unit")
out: 65; km/h
